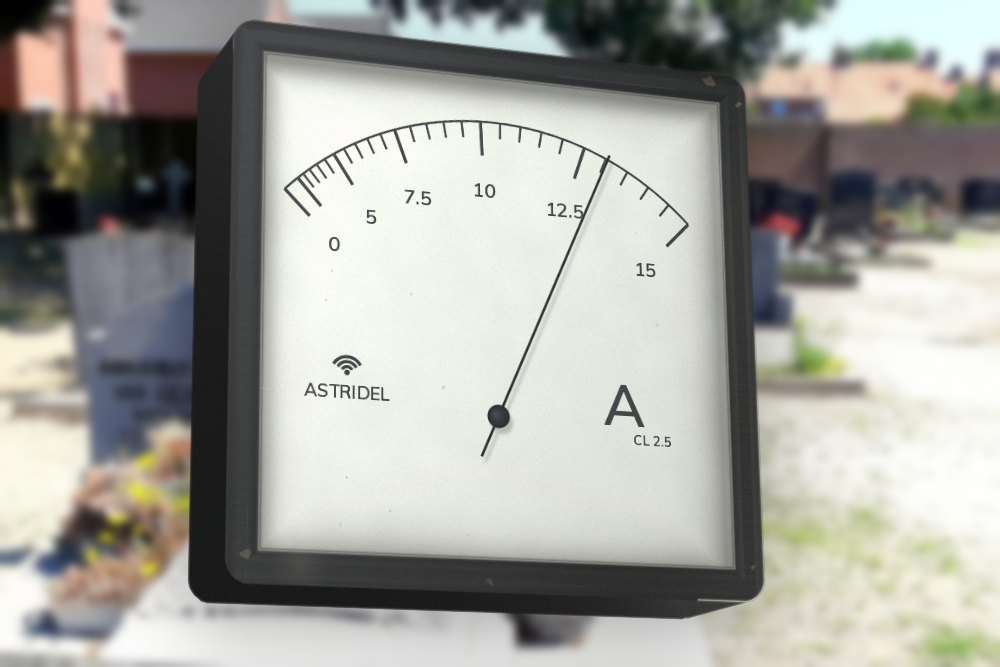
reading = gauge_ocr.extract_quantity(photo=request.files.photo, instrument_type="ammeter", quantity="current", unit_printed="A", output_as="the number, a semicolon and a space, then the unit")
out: 13; A
